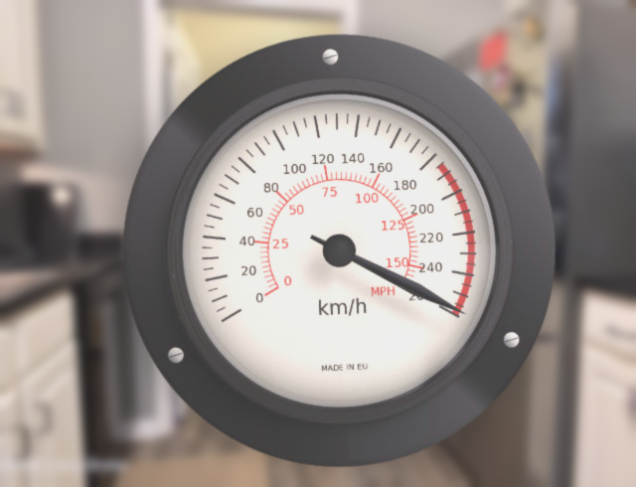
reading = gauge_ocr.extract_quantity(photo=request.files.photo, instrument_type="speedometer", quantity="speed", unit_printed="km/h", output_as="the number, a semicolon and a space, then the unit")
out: 257.5; km/h
